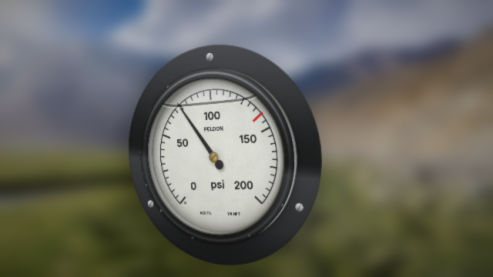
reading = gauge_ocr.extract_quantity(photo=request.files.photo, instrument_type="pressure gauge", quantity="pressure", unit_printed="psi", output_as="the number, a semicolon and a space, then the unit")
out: 75; psi
